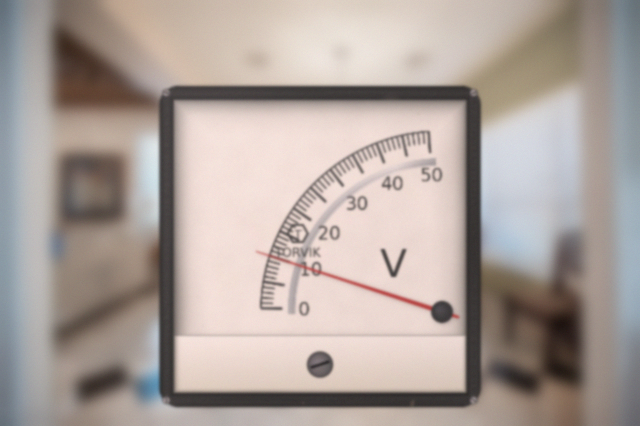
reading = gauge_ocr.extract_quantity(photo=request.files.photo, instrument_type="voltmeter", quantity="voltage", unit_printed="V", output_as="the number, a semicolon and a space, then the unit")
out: 10; V
